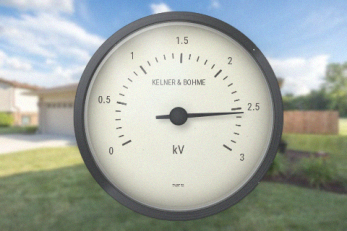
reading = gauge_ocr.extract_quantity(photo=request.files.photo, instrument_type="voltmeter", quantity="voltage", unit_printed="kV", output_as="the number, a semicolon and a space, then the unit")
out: 2.55; kV
